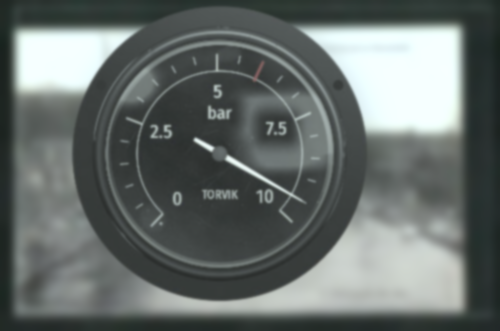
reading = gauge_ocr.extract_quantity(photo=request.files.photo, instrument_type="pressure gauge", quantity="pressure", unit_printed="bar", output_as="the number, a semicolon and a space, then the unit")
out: 9.5; bar
